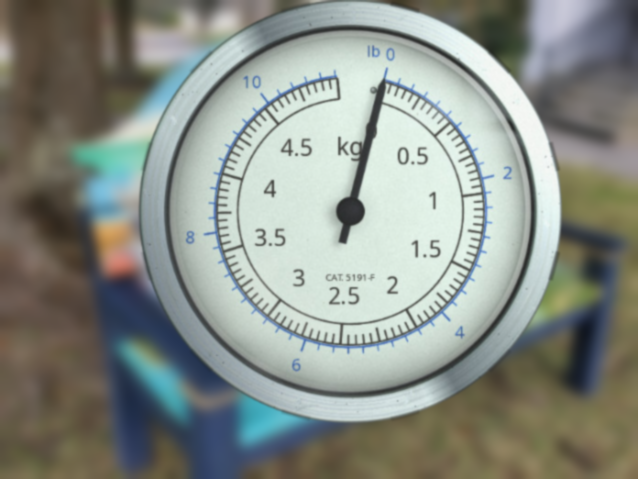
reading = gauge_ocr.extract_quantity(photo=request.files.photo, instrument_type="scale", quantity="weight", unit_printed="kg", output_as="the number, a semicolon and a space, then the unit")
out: 0; kg
